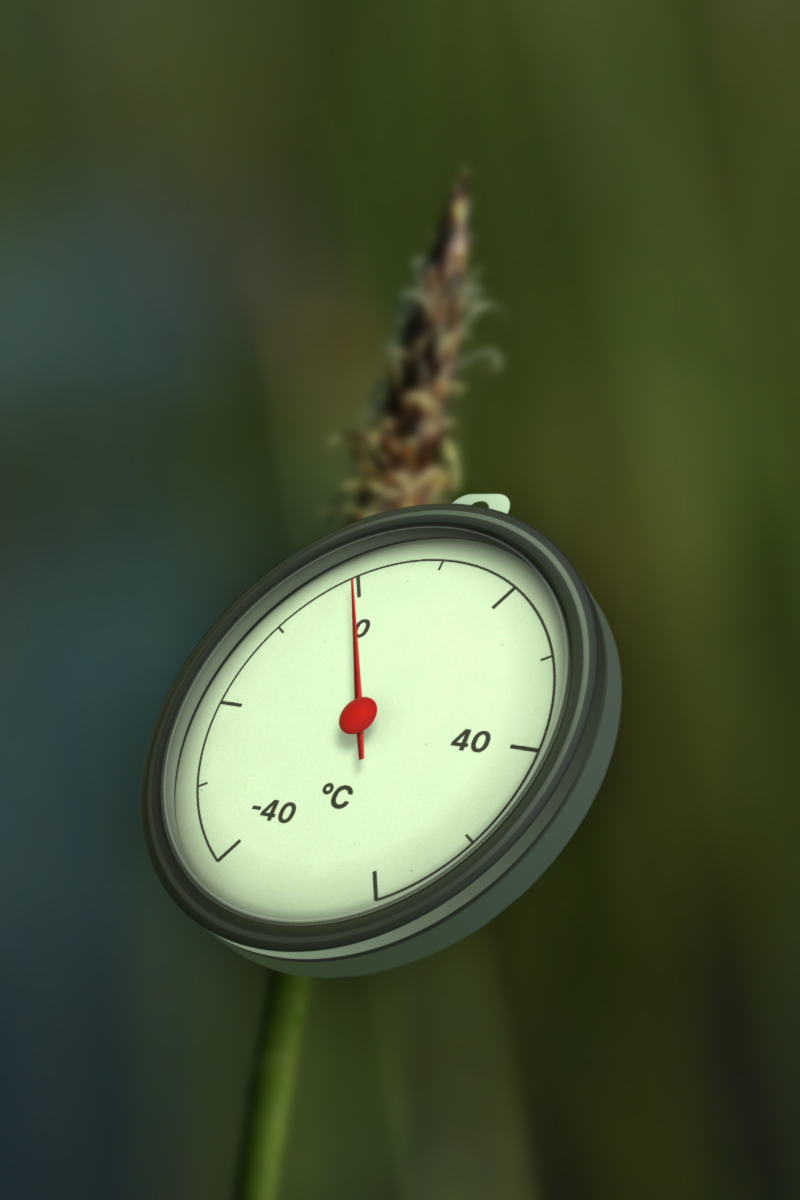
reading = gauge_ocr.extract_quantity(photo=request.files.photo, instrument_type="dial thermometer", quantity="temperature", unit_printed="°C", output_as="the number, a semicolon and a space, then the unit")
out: 0; °C
